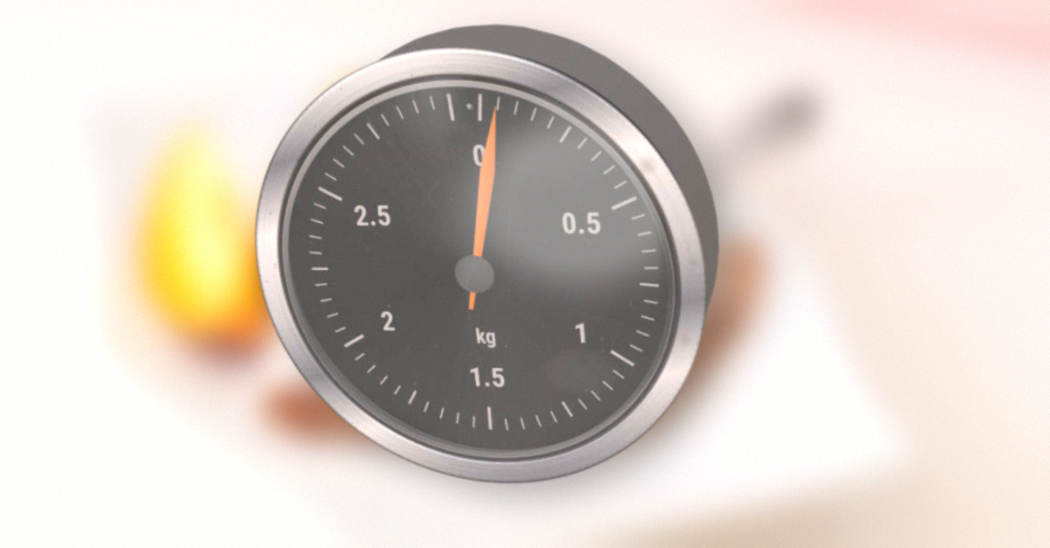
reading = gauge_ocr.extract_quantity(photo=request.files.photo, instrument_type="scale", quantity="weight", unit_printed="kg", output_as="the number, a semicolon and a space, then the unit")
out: 0.05; kg
